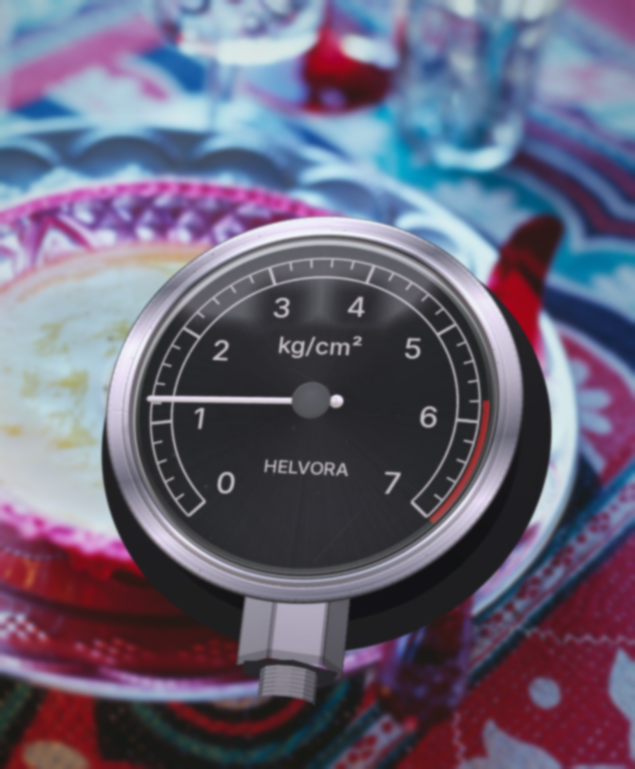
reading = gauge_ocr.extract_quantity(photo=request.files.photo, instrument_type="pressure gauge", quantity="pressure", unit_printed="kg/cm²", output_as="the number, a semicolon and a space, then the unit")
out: 1.2; kg/cm²
